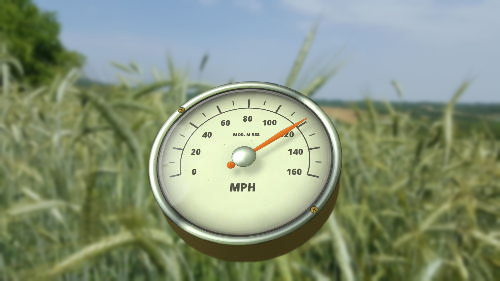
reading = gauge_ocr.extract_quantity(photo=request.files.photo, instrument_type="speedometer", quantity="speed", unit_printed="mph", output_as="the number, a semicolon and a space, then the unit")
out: 120; mph
